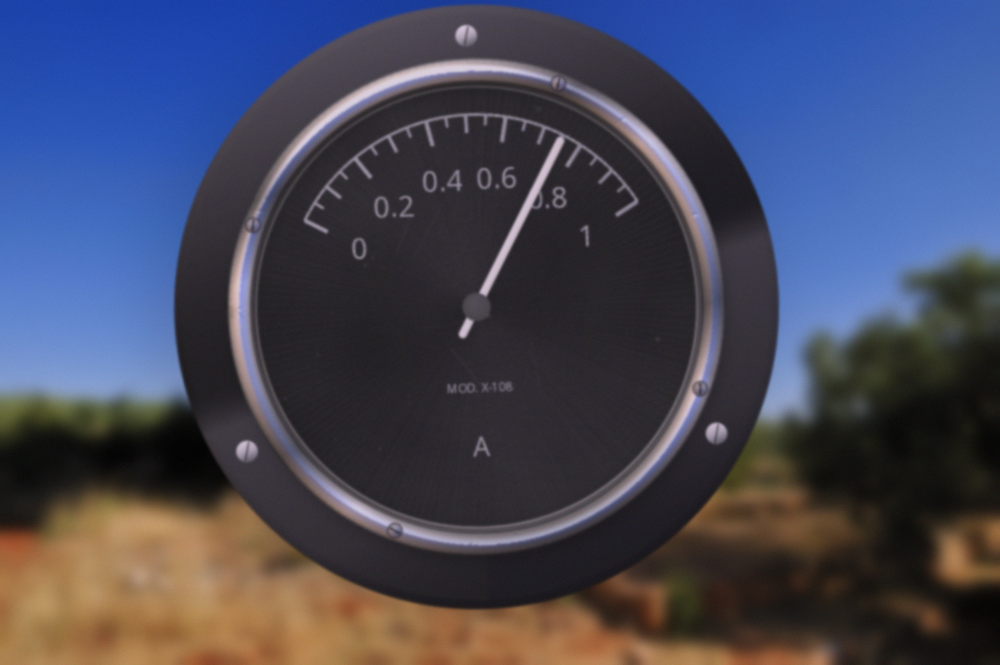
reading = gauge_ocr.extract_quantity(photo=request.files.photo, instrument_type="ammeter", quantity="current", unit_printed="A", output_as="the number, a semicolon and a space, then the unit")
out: 0.75; A
